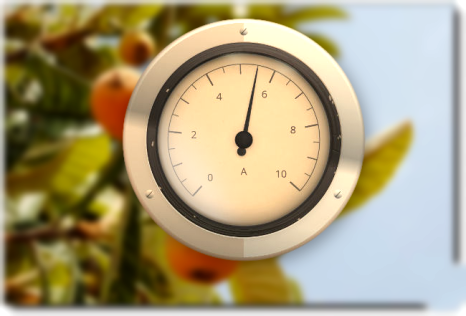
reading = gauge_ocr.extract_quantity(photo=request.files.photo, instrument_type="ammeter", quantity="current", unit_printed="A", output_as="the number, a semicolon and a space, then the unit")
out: 5.5; A
